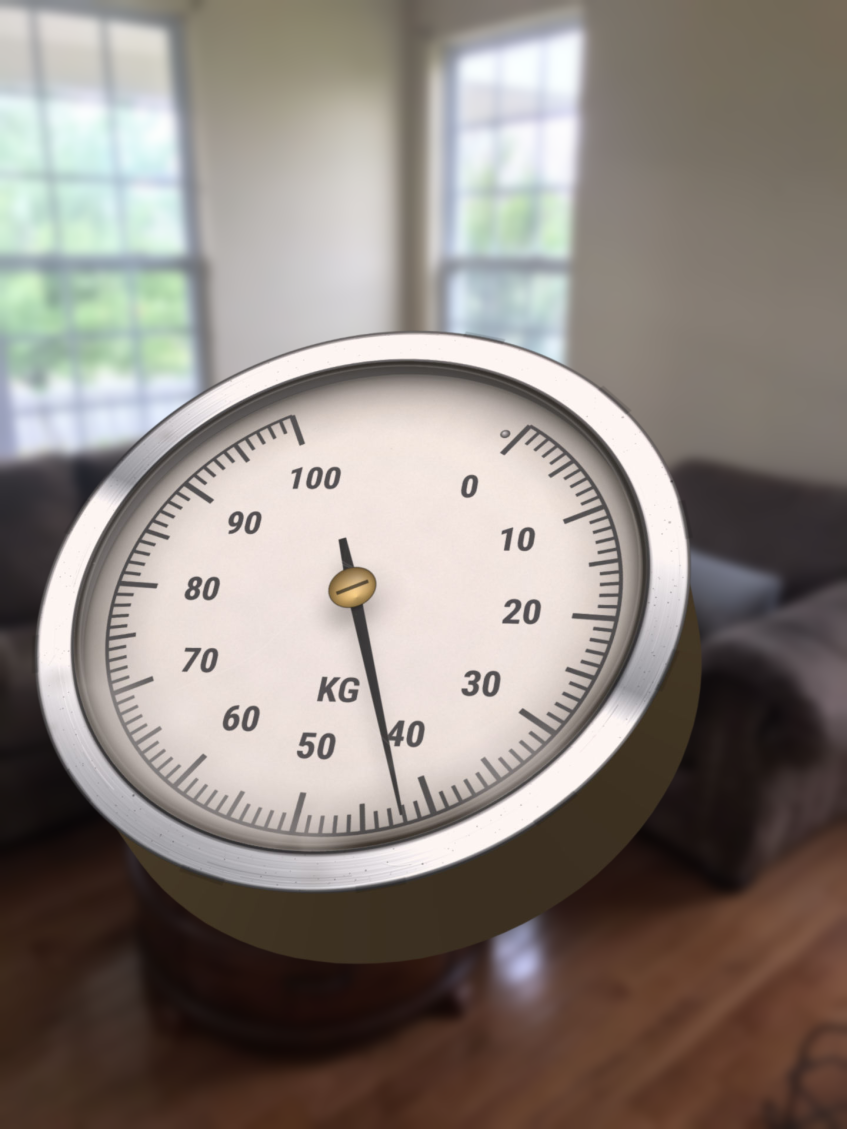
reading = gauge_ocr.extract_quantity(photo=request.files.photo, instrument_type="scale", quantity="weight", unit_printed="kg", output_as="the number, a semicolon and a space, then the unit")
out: 42; kg
